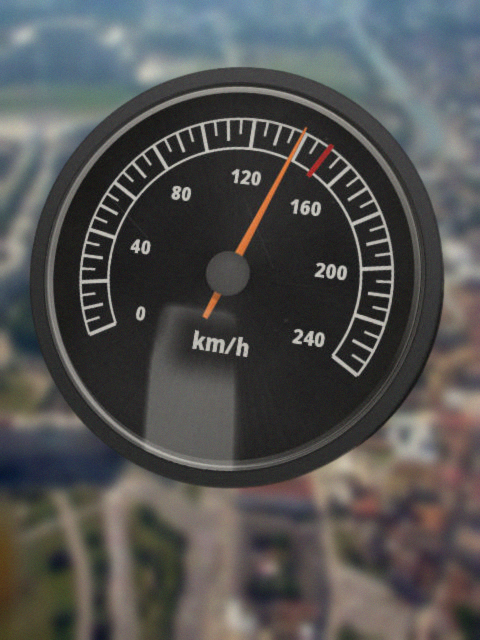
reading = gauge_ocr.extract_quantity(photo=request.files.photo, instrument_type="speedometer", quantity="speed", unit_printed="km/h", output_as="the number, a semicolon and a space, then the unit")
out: 140; km/h
